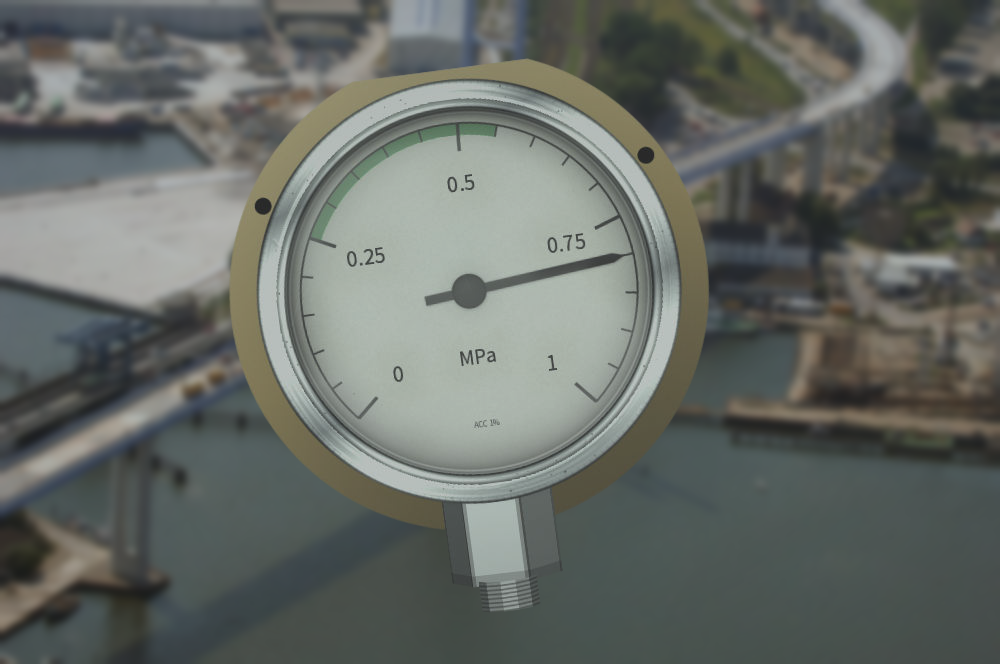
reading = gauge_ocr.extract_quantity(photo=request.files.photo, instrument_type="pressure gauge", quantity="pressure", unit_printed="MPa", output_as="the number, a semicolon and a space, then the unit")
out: 0.8; MPa
